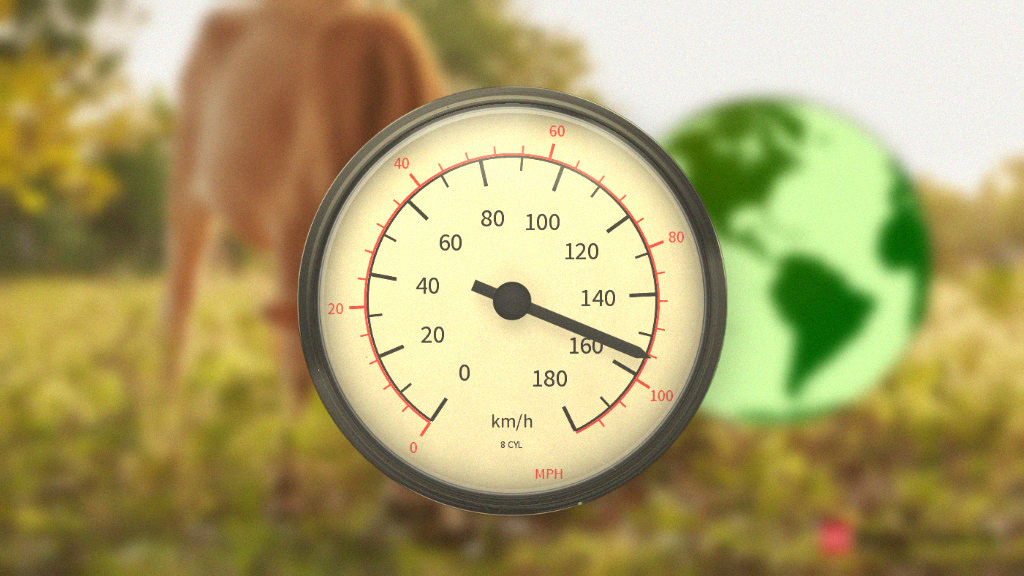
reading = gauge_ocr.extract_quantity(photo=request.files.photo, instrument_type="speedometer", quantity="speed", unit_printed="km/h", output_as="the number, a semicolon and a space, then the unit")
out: 155; km/h
